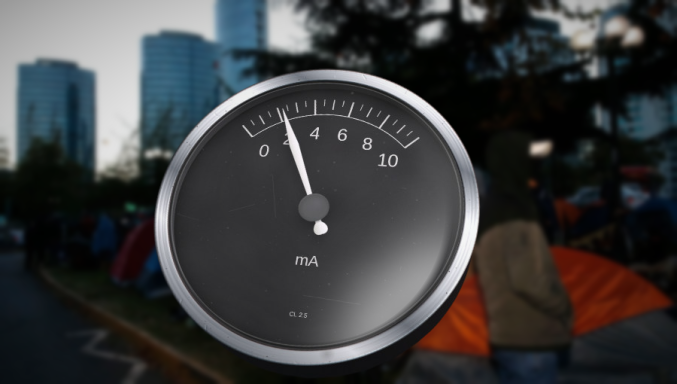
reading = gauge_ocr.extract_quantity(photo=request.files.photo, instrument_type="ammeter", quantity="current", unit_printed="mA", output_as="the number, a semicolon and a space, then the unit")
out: 2.25; mA
